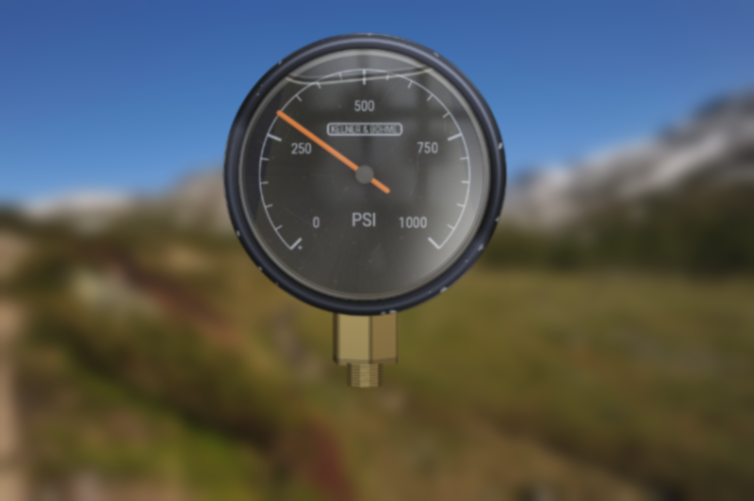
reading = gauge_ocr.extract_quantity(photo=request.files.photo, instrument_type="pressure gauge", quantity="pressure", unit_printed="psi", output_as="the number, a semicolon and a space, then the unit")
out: 300; psi
